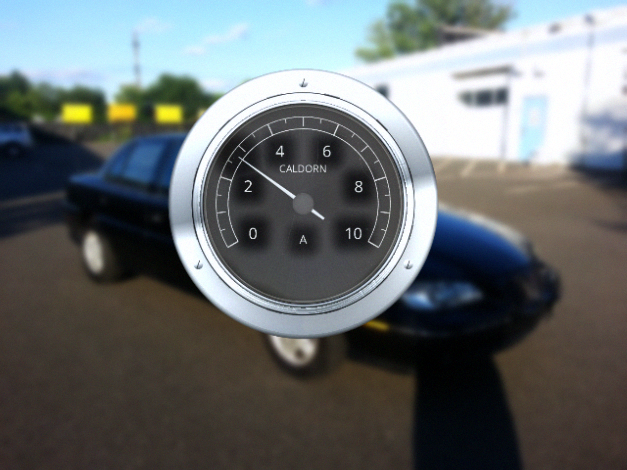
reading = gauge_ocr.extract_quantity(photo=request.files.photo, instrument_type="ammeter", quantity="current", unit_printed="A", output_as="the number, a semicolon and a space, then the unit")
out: 2.75; A
